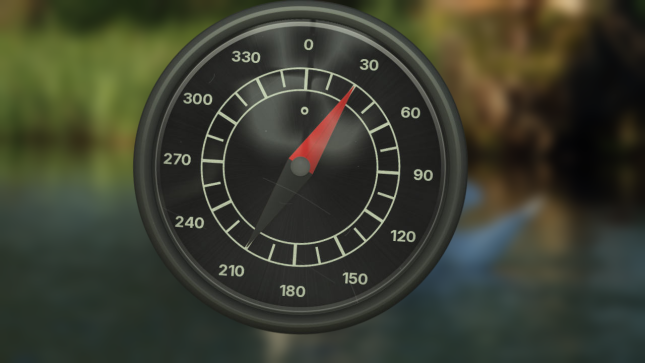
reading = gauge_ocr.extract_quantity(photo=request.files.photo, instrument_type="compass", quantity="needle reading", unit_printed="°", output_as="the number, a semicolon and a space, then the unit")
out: 30; °
